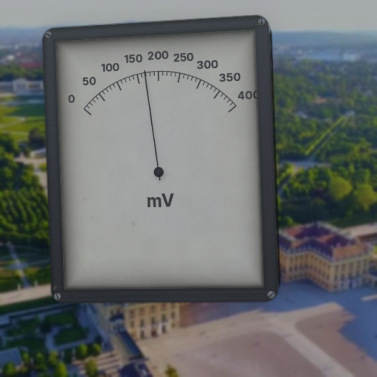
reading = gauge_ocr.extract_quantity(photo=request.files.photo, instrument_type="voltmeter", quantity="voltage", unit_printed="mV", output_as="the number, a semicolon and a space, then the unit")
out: 170; mV
